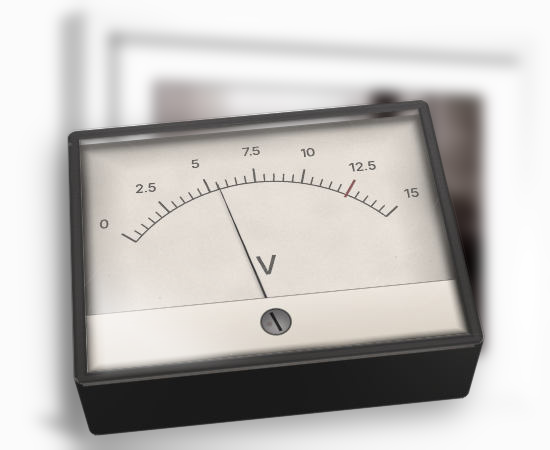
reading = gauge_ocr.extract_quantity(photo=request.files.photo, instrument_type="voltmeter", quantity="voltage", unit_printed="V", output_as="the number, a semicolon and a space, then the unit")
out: 5.5; V
